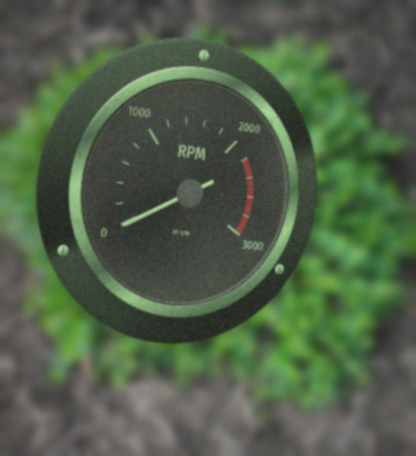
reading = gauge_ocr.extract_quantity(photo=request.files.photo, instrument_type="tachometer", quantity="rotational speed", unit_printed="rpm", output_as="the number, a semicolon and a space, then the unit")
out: 0; rpm
